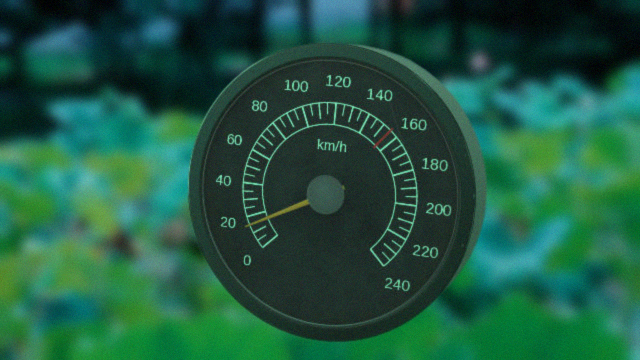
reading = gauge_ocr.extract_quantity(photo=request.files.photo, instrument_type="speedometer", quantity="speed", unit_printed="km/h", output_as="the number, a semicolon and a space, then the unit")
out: 15; km/h
